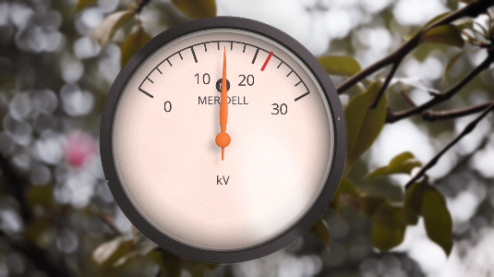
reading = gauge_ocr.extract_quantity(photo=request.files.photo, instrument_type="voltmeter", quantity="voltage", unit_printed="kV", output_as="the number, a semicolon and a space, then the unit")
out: 15; kV
